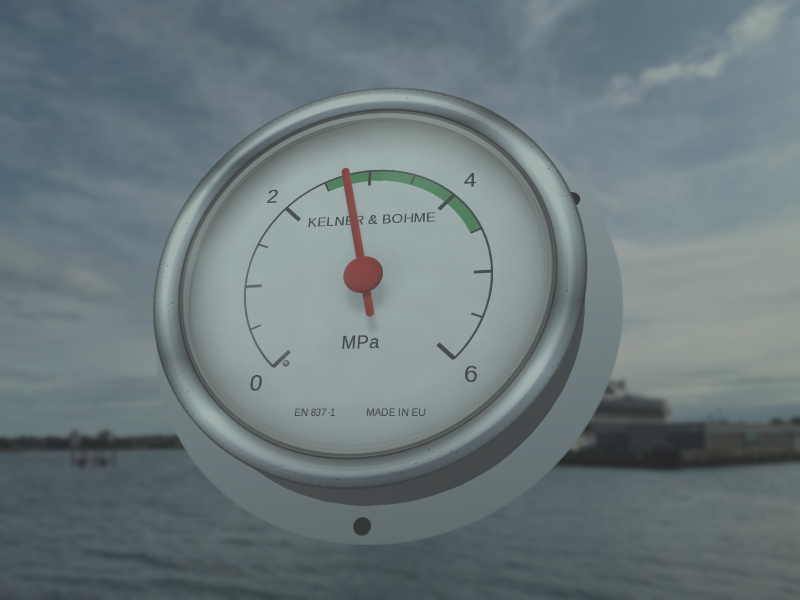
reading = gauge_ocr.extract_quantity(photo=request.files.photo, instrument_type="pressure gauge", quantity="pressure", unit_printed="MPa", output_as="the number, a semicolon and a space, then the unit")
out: 2.75; MPa
